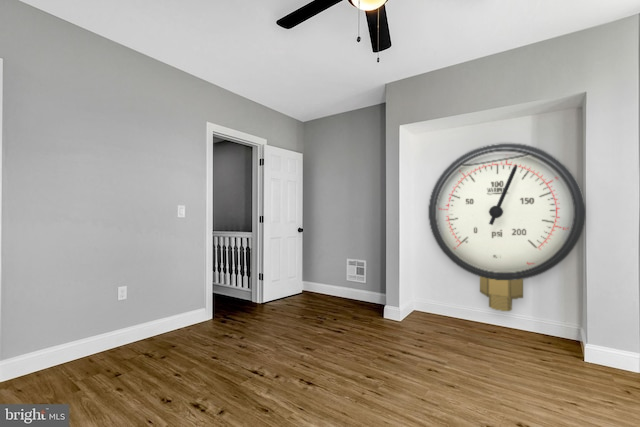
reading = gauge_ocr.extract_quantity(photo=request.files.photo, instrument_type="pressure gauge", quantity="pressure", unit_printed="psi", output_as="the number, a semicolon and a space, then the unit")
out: 115; psi
